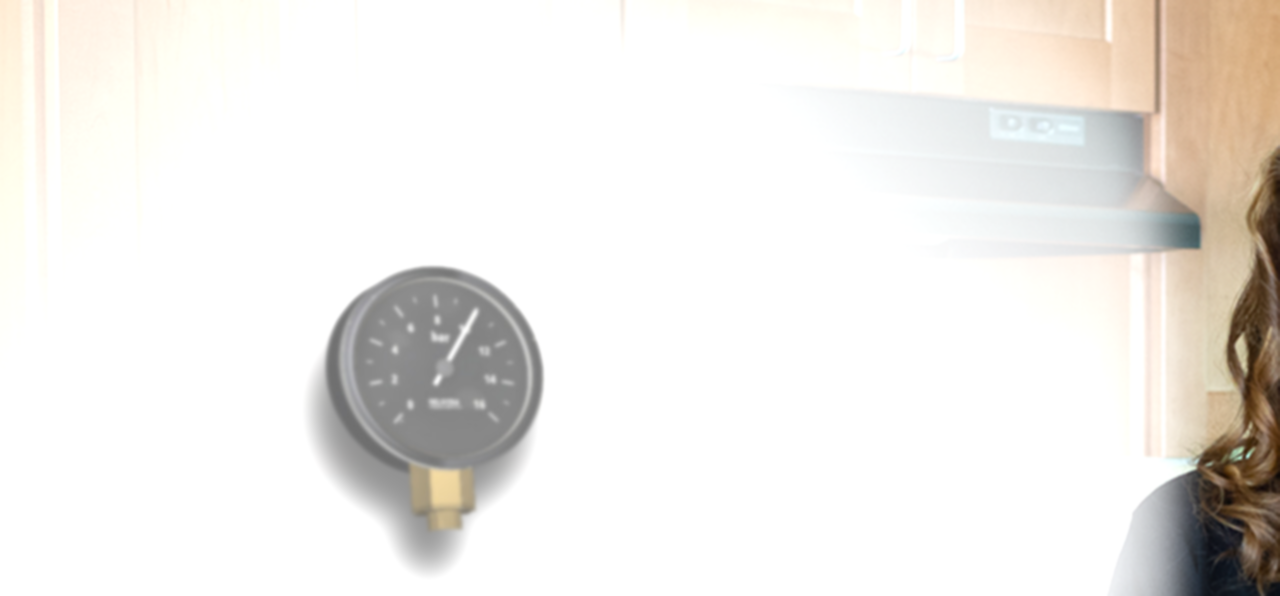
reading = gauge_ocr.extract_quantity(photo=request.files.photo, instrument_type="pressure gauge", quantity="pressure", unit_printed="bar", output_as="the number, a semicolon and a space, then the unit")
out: 10; bar
